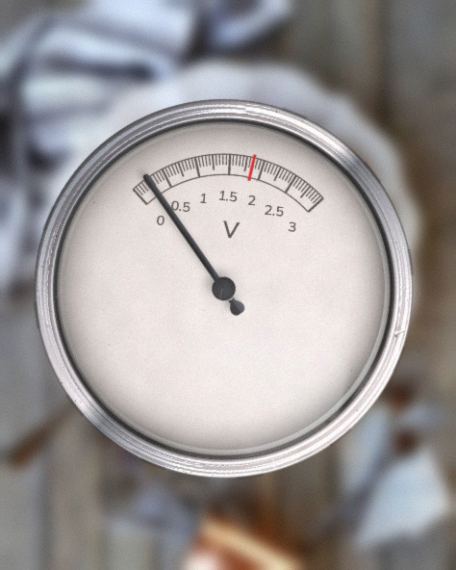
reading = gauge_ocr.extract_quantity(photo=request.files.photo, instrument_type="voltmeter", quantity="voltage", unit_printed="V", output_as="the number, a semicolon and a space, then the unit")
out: 0.25; V
